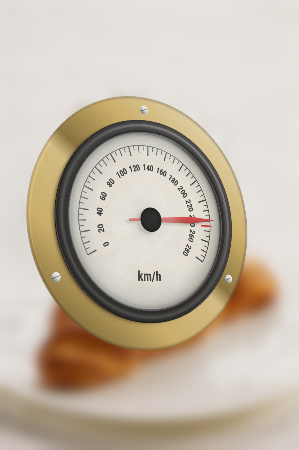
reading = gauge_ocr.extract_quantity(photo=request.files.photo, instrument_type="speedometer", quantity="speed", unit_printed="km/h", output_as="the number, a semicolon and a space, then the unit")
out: 240; km/h
